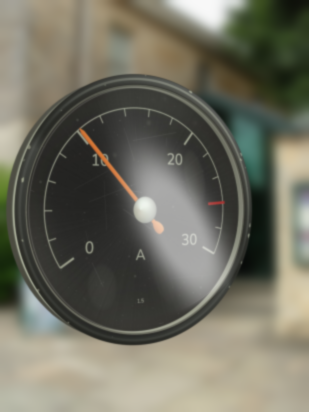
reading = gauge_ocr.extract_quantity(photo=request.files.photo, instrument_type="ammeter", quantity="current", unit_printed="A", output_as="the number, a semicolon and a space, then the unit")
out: 10; A
